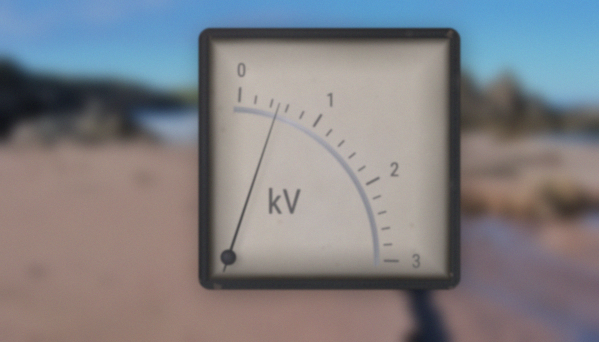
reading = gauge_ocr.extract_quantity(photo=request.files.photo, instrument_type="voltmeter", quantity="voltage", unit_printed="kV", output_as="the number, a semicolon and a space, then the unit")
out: 0.5; kV
